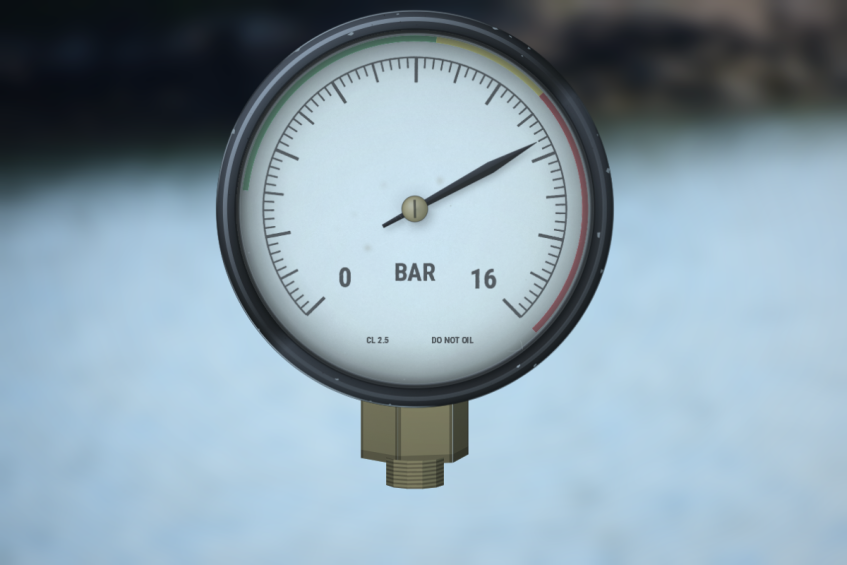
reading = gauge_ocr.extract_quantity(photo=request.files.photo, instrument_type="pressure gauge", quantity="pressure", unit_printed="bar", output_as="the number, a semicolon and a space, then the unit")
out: 11.6; bar
